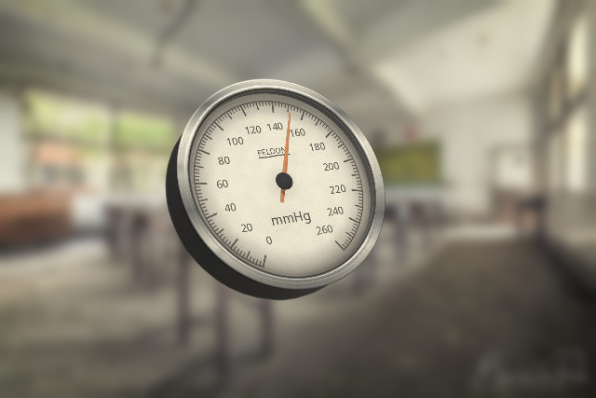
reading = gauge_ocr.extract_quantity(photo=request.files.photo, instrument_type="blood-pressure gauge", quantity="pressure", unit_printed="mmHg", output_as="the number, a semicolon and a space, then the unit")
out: 150; mmHg
